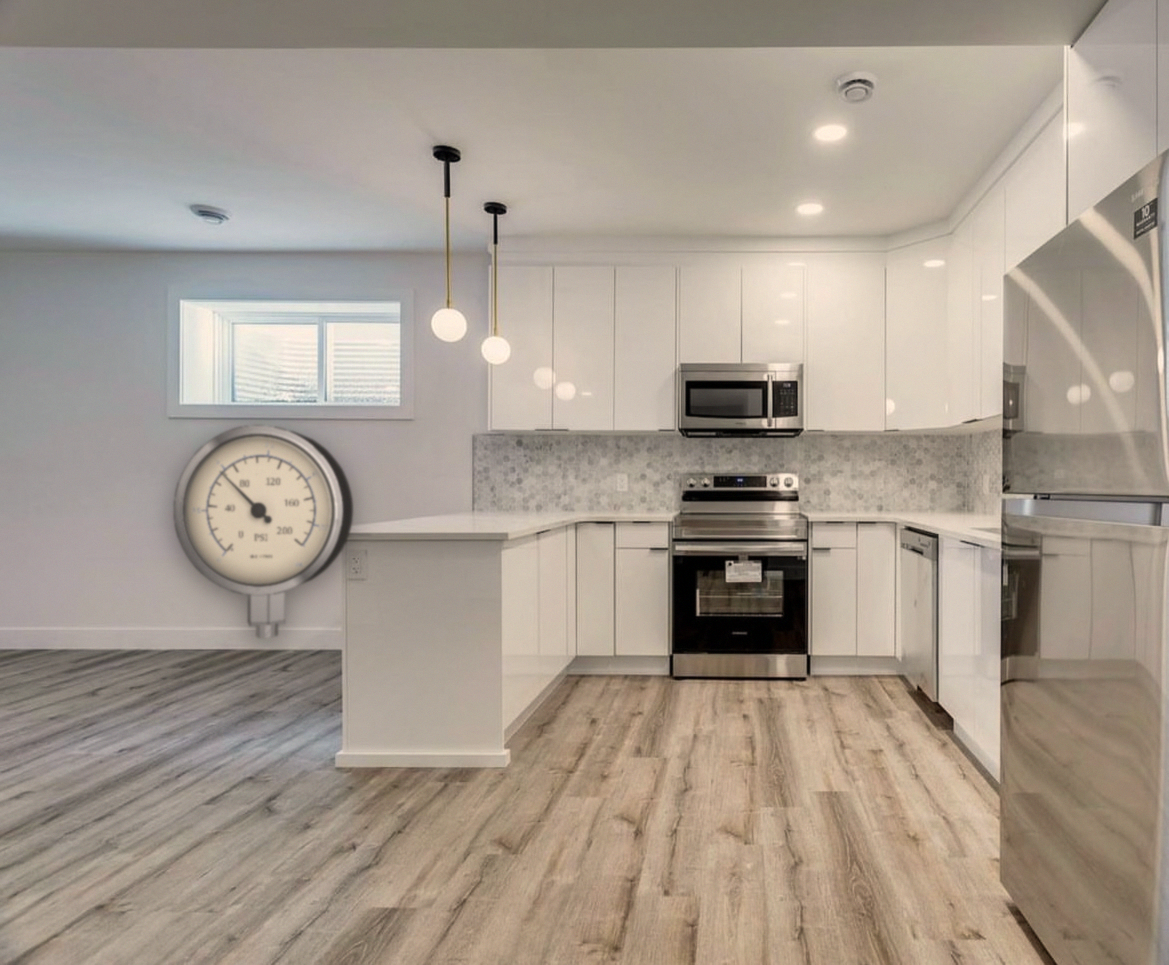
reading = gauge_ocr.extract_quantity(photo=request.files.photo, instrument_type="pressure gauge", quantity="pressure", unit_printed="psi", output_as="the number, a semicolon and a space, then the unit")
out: 70; psi
